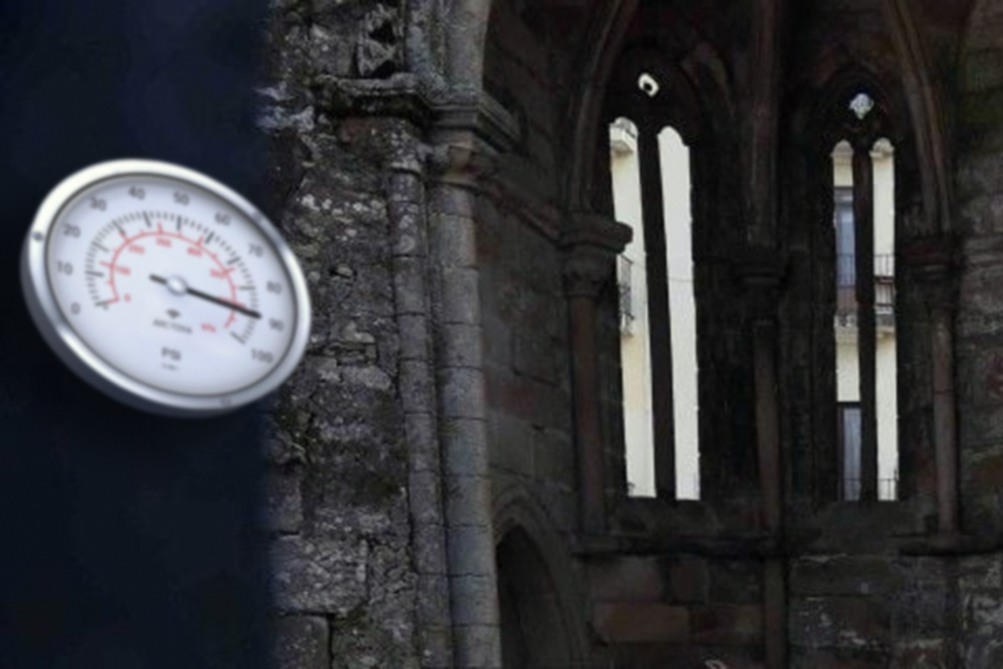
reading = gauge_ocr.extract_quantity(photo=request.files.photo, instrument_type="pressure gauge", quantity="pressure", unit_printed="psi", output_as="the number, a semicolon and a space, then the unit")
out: 90; psi
